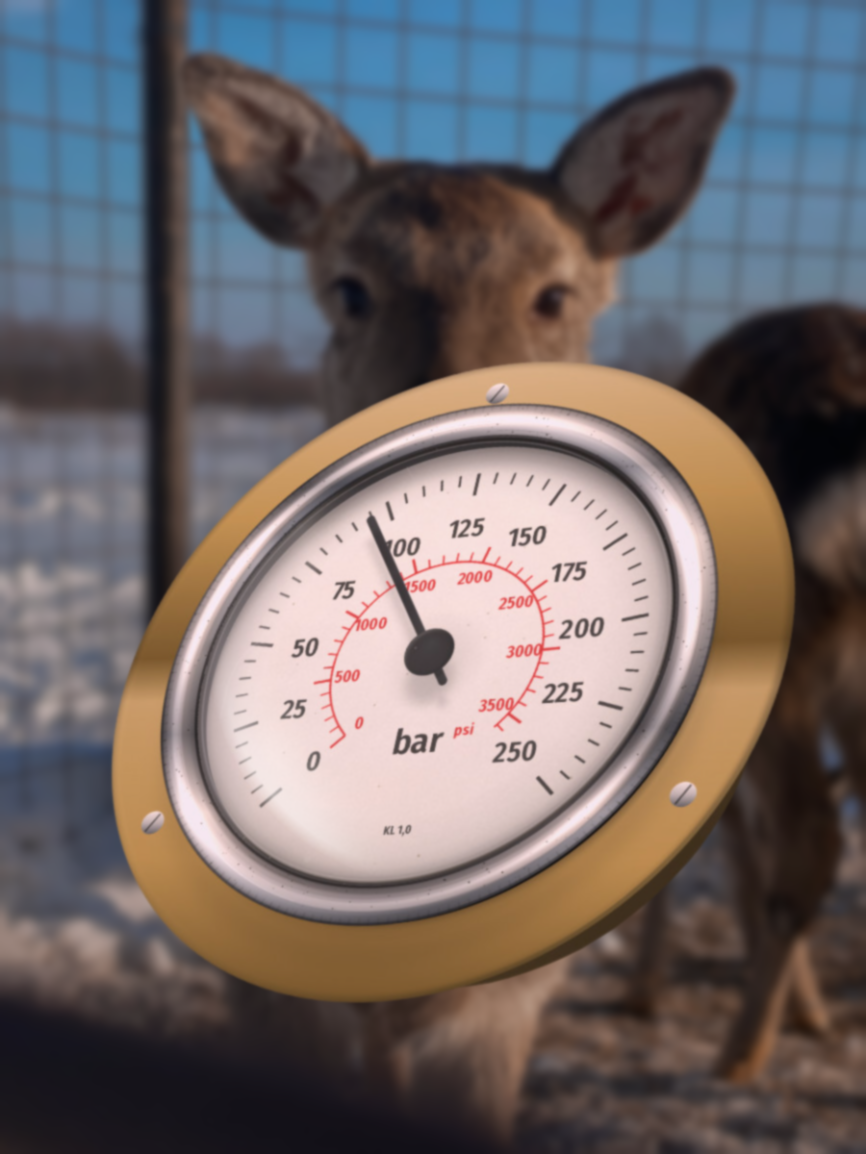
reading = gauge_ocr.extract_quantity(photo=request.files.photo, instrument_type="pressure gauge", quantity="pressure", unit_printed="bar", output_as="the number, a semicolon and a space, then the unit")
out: 95; bar
